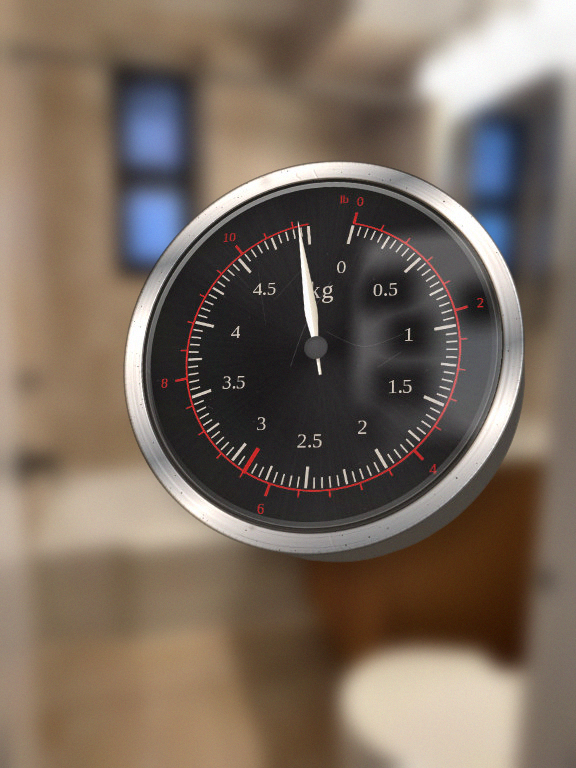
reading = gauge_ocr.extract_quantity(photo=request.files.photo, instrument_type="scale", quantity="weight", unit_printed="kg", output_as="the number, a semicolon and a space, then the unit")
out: 4.95; kg
